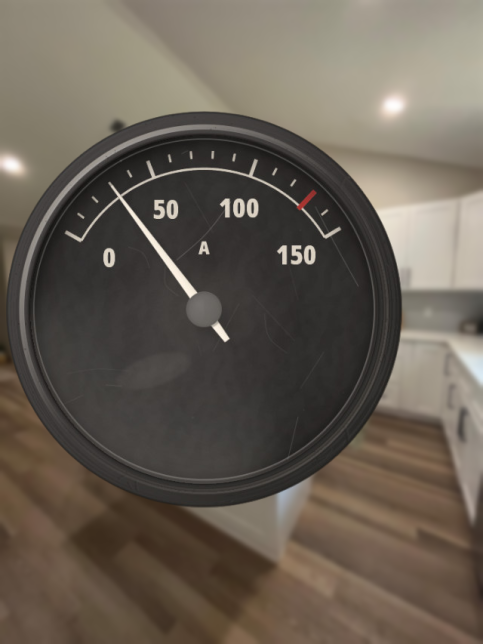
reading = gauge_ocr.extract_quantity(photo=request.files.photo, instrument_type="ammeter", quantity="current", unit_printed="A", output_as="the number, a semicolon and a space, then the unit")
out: 30; A
